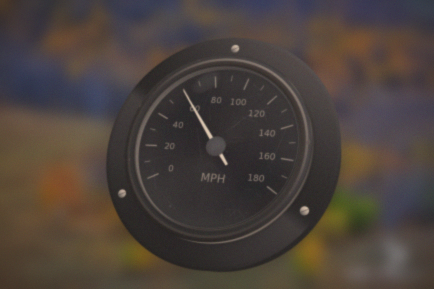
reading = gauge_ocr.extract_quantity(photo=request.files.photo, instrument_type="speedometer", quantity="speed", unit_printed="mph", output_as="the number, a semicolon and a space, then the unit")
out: 60; mph
